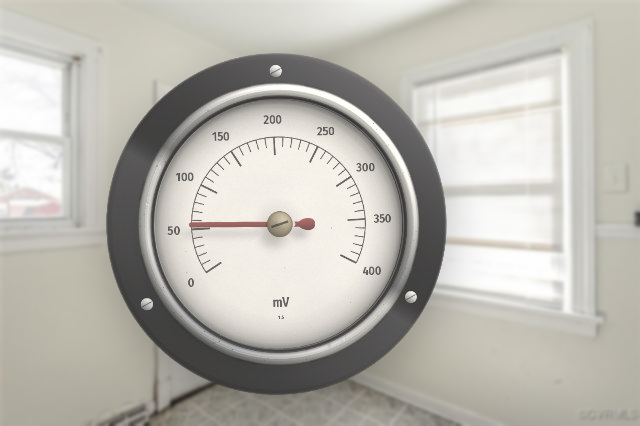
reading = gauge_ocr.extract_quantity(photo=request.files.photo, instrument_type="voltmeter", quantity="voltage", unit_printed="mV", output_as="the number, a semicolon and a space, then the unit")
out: 55; mV
